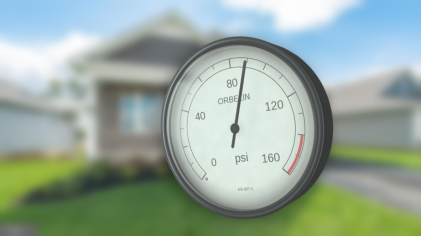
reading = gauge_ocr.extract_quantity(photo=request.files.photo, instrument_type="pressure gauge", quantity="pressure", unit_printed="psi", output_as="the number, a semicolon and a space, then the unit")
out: 90; psi
